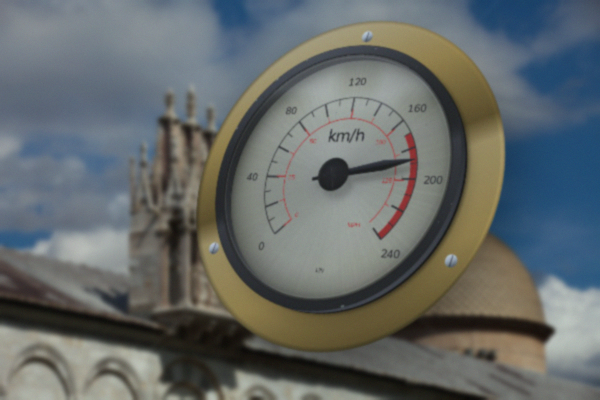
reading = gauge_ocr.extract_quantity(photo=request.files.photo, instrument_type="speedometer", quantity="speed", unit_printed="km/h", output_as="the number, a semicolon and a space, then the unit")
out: 190; km/h
